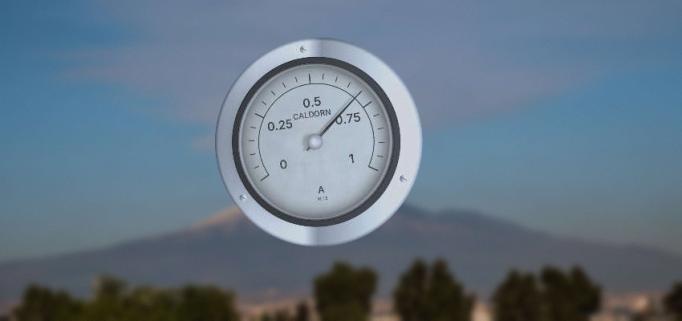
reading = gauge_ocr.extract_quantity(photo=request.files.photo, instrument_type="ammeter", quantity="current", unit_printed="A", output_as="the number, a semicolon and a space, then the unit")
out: 0.7; A
